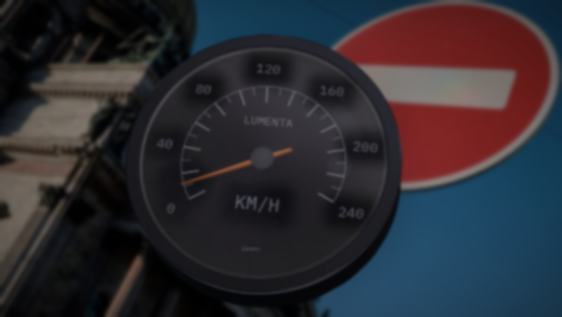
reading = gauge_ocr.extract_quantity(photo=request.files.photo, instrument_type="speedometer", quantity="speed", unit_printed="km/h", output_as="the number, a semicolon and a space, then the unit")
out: 10; km/h
